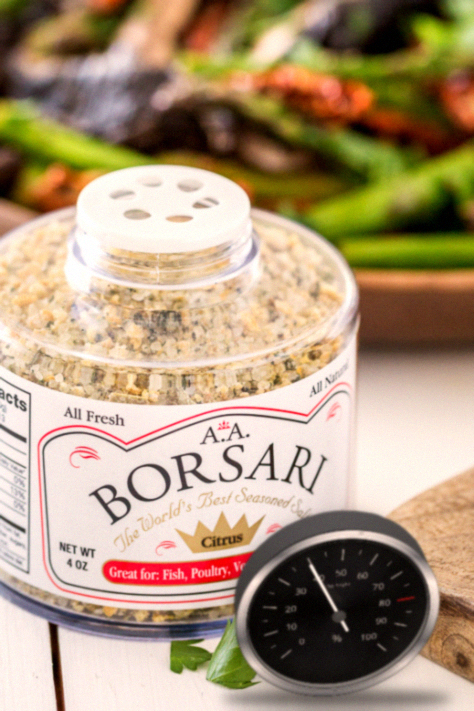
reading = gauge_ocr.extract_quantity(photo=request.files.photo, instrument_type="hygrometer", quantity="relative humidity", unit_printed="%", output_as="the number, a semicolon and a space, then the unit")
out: 40; %
